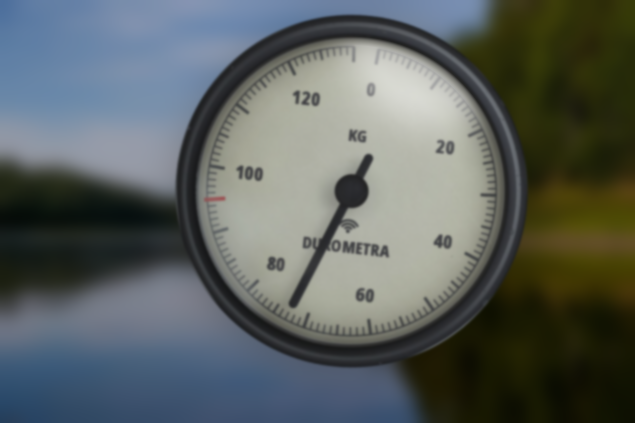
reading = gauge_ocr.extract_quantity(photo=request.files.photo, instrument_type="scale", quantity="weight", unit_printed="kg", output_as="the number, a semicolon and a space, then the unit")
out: 73; kg
